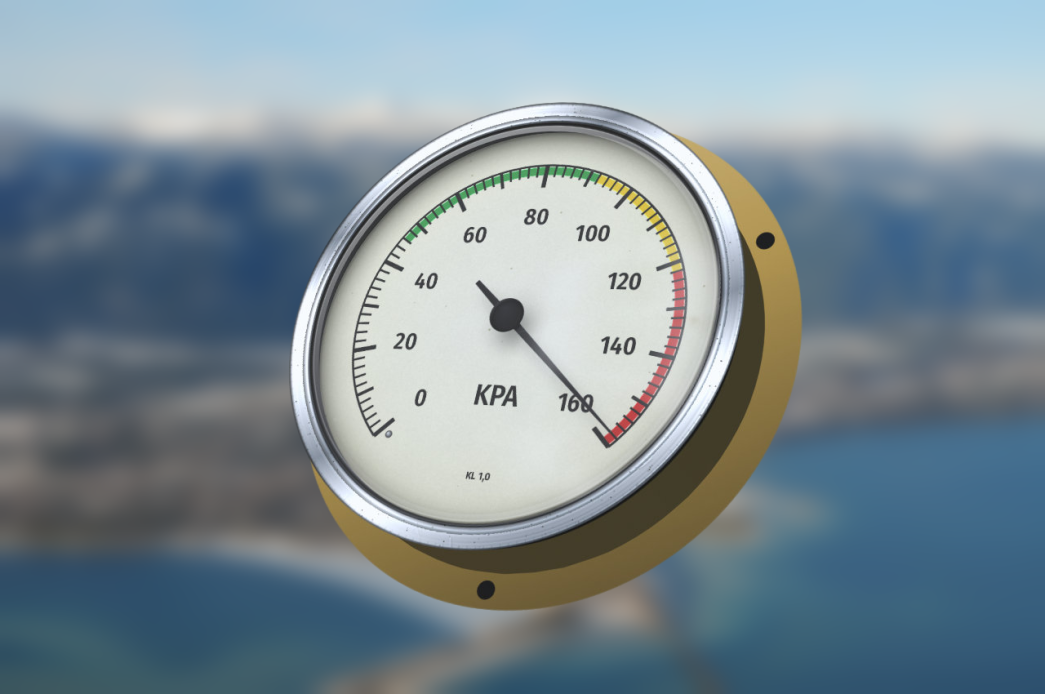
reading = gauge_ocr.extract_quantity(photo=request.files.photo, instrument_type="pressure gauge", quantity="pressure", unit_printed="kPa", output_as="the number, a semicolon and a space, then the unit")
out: 158; kPa
